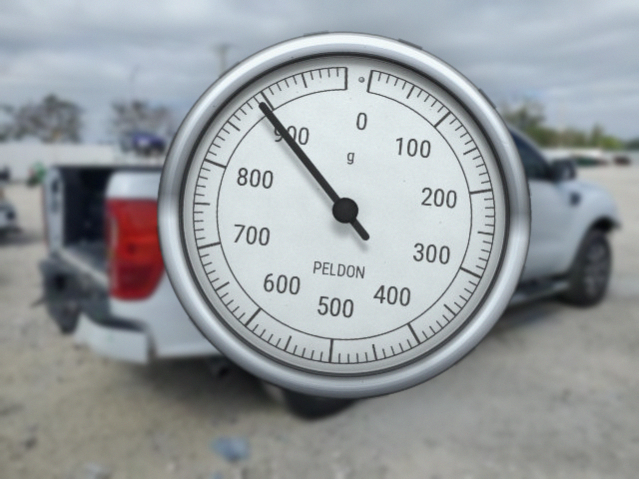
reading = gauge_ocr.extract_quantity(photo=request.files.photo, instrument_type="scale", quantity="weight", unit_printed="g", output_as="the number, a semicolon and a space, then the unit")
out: 890; g
